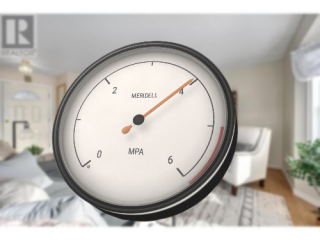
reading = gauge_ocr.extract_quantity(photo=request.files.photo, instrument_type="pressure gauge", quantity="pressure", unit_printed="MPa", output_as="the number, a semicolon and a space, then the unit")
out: 4; MPa
